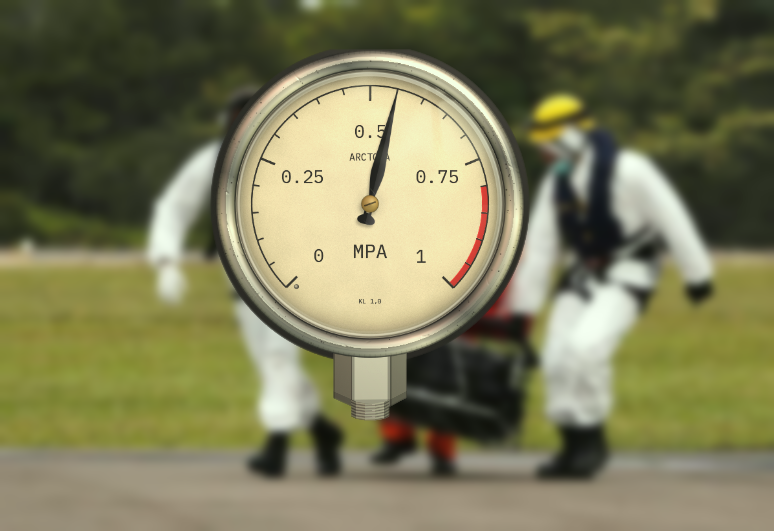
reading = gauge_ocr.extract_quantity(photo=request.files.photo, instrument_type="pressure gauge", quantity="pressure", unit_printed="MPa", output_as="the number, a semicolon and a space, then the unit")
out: 0.55; MPa
